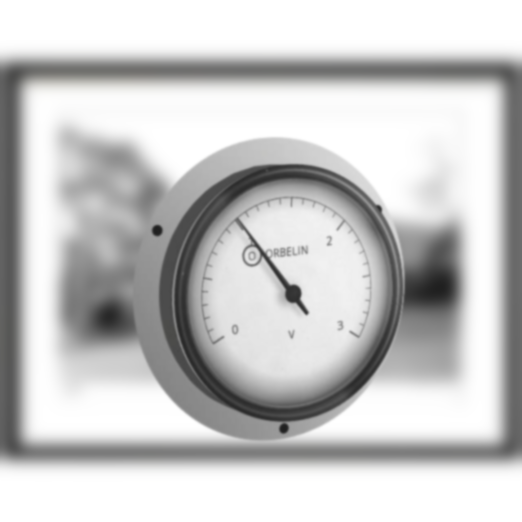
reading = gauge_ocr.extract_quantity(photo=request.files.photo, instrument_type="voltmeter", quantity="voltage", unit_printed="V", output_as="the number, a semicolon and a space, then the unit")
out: 1; V
